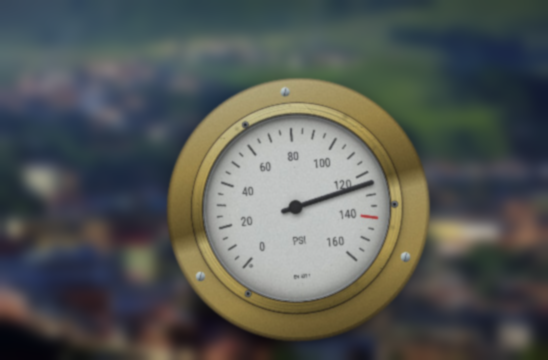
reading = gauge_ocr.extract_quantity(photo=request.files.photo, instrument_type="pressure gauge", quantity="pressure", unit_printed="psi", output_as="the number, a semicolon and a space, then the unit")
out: 125; psi
